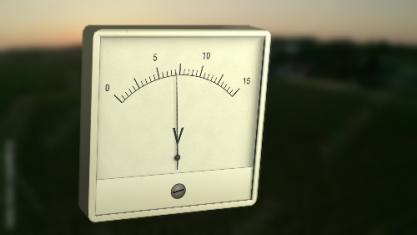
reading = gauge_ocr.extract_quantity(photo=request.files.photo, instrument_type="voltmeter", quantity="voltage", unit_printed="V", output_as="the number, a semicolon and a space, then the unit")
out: 7; V
